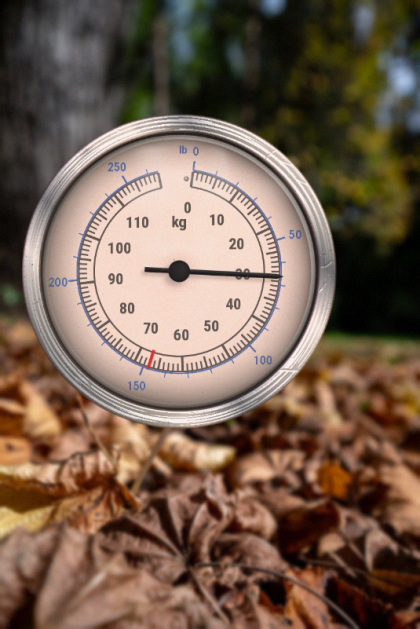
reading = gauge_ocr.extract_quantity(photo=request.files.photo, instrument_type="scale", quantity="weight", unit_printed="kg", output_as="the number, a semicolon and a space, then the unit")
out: 30; kg
